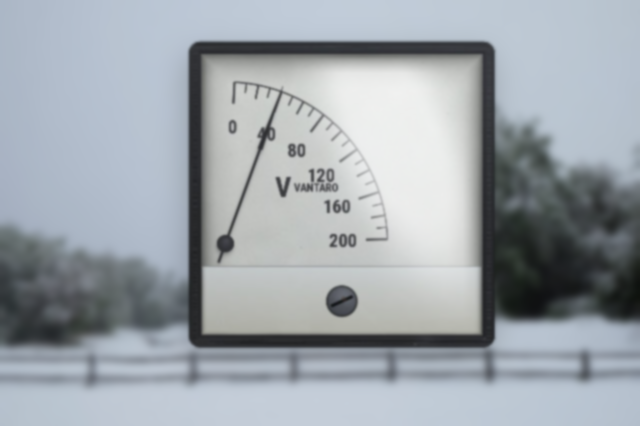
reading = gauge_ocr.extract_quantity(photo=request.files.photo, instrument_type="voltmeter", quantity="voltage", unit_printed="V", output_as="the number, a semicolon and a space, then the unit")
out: 40; V
